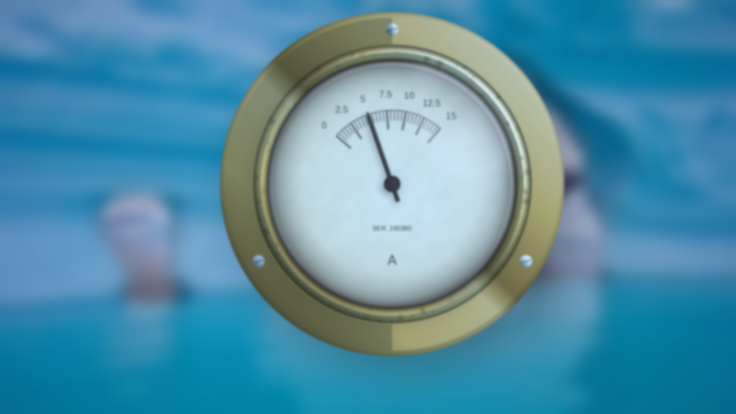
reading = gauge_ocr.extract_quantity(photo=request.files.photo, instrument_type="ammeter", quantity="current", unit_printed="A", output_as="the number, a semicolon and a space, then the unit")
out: 5; A
